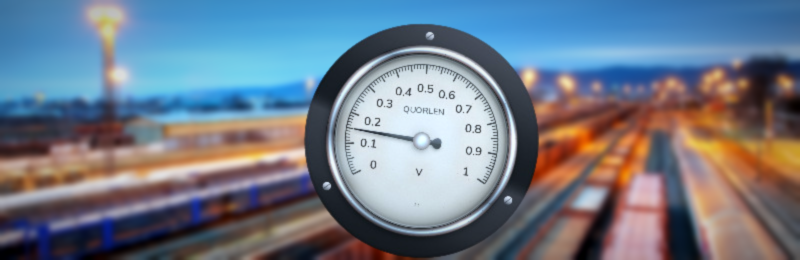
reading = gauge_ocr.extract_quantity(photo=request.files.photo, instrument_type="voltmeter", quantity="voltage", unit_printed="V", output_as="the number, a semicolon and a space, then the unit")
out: 0.15; V
